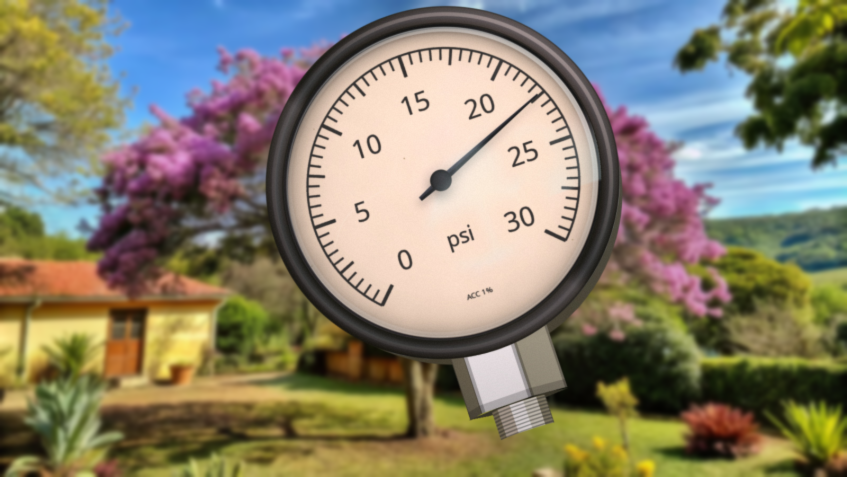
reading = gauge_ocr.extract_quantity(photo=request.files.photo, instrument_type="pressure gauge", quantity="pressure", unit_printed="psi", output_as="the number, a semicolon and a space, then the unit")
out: 22.5; psi
